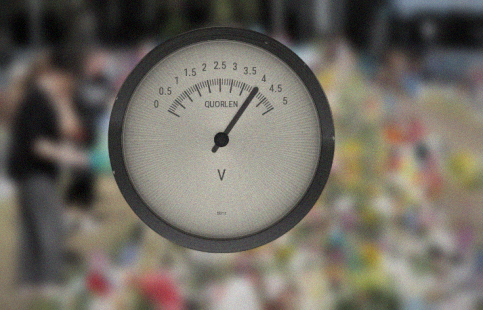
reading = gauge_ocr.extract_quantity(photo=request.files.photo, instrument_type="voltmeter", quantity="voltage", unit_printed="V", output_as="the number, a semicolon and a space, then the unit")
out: 4; V
